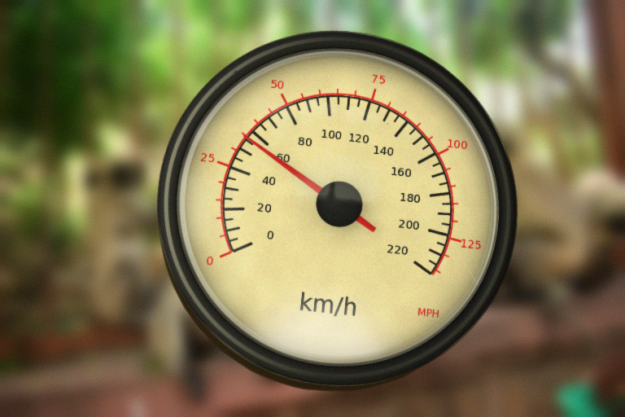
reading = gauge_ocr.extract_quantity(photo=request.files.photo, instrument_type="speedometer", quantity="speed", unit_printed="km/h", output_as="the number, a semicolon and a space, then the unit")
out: 55; km/h
